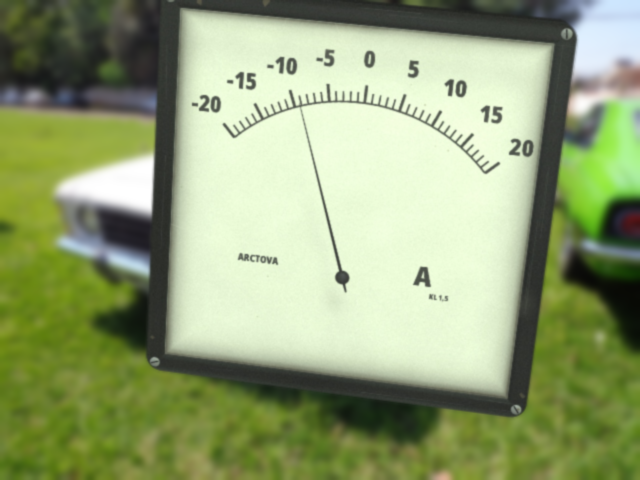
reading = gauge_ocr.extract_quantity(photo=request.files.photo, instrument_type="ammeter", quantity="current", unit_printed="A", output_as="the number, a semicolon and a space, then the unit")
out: -9; A
